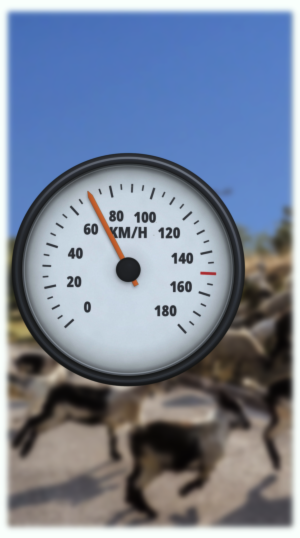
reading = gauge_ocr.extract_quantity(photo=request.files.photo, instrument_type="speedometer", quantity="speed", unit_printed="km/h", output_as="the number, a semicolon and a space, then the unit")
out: 70; km/h
